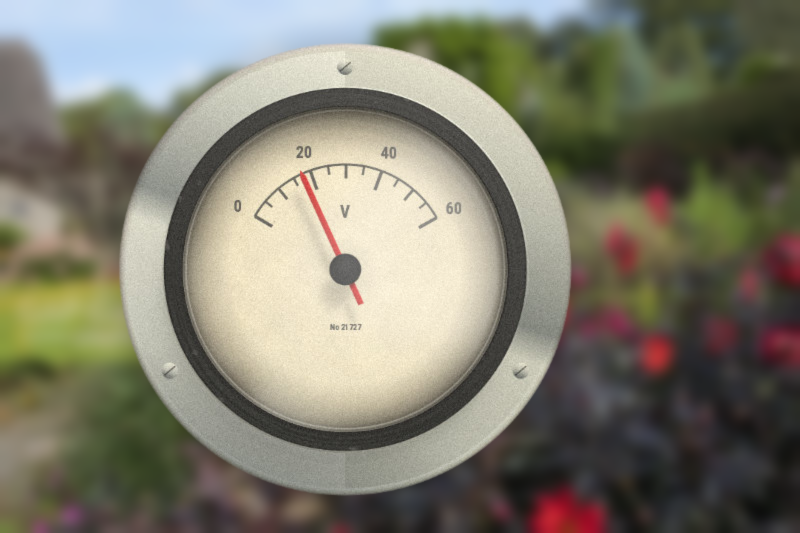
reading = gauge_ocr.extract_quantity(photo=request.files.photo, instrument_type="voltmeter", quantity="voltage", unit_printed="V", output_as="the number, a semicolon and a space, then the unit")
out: 17.5; V
